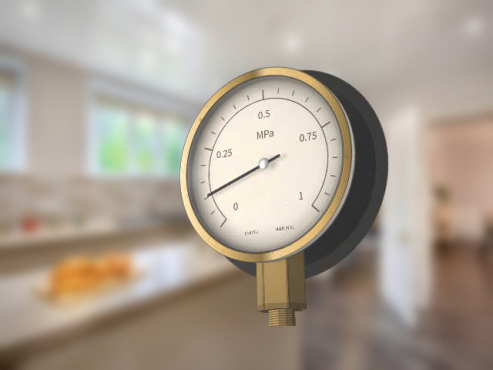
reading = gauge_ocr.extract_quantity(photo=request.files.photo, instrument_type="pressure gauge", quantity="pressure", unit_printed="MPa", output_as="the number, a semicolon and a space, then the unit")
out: 0.1; MPa
